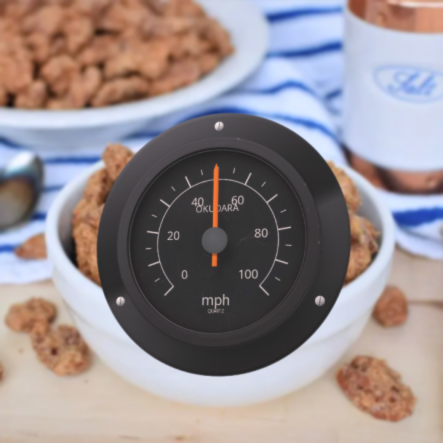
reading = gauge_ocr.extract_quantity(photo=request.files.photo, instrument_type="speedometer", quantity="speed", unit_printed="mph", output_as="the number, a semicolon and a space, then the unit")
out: 50; mph
